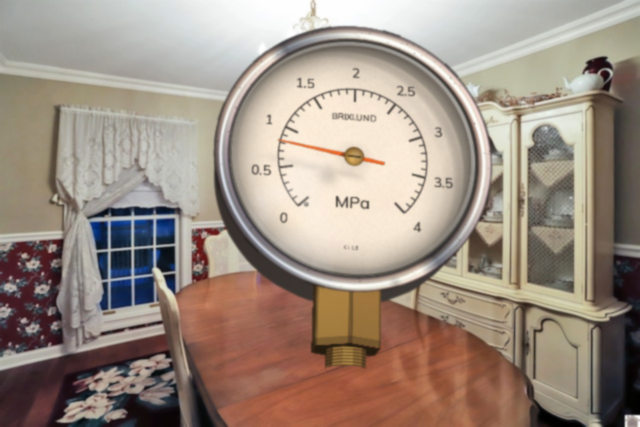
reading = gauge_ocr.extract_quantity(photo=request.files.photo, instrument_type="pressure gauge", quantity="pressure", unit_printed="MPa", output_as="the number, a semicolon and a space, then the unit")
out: 0.8; MPa
